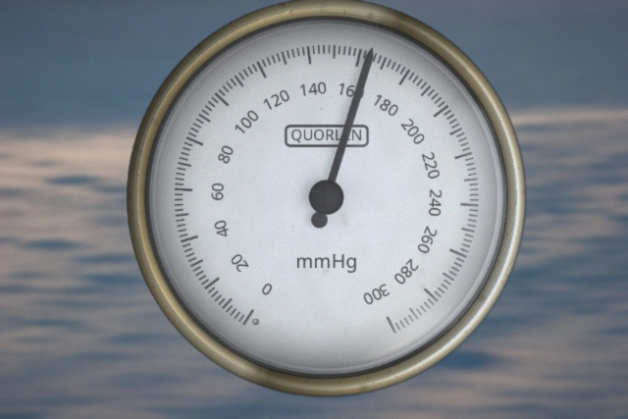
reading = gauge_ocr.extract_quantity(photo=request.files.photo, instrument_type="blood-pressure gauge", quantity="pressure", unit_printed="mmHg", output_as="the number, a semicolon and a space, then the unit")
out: 164; mmHg
